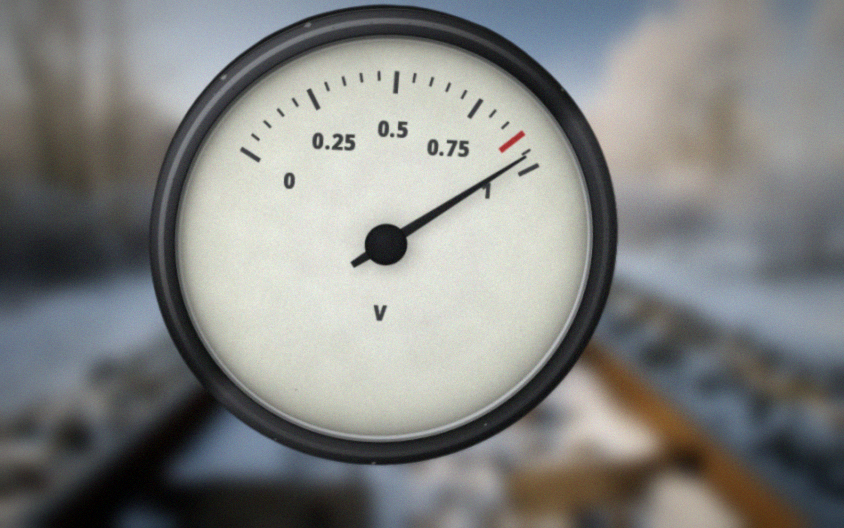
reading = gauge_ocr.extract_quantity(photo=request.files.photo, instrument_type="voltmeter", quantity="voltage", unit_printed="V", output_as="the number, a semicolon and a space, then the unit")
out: 0.95; V
